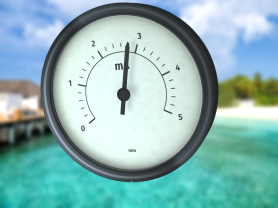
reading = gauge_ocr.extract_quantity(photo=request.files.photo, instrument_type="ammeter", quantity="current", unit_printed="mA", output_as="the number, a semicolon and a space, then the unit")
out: 2.8; mA
